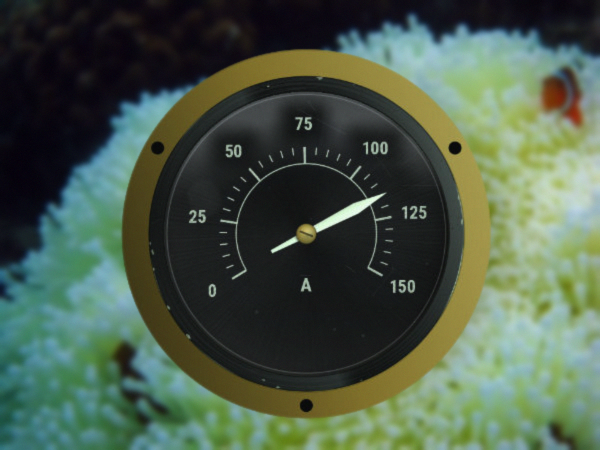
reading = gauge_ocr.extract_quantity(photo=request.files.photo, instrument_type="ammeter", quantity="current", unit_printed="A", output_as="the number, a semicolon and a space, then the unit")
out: 115; A
